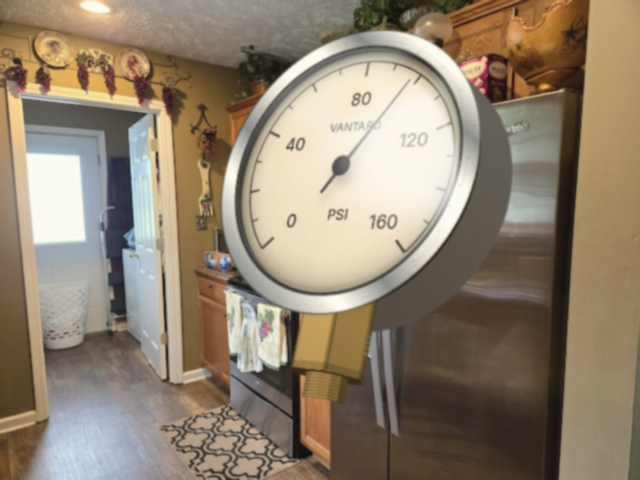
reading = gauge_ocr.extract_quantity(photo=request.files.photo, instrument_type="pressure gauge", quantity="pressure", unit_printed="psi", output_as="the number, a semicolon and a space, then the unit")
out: 100; psi
